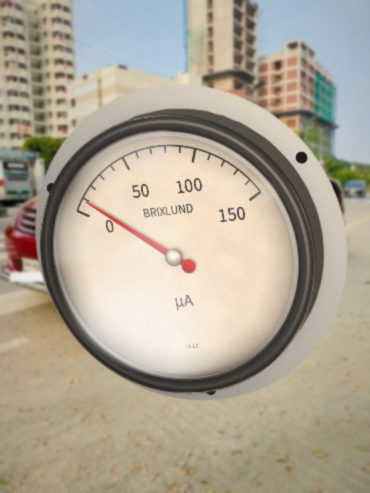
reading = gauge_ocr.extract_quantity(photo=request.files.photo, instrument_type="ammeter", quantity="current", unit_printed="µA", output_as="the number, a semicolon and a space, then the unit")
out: 10; µA
